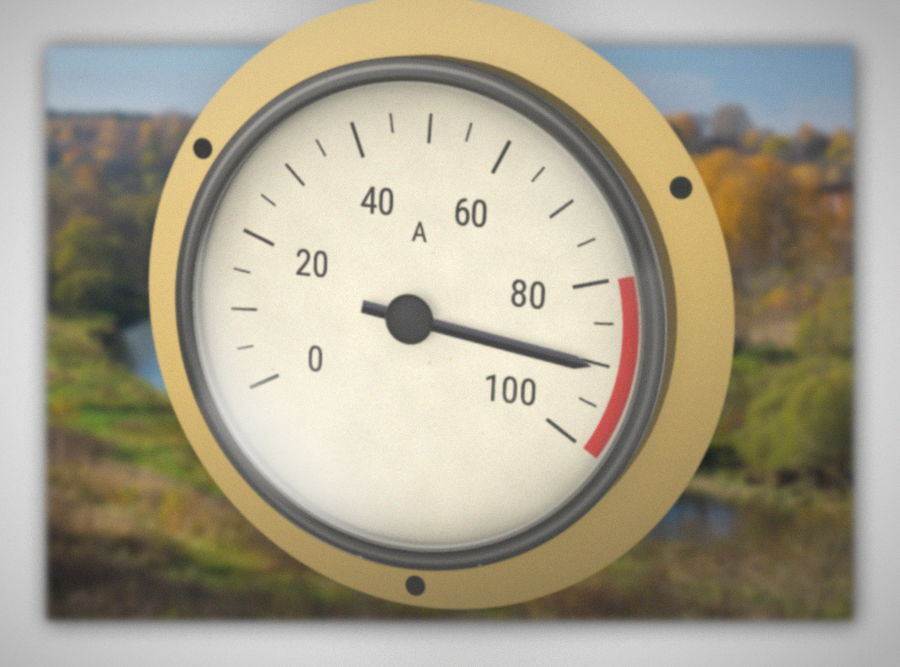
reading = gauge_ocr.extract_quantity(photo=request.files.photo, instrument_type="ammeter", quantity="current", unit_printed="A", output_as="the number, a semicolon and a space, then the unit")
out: 90; A
